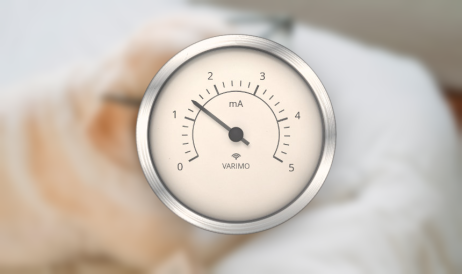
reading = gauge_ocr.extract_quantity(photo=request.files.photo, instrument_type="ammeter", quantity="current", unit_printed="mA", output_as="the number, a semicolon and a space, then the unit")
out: 1.4; mA
